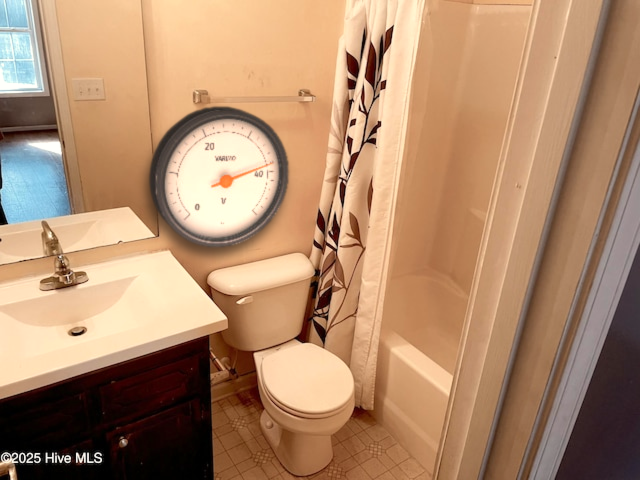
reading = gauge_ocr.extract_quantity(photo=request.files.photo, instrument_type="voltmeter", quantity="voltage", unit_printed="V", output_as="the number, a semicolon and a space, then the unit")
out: 38; V
